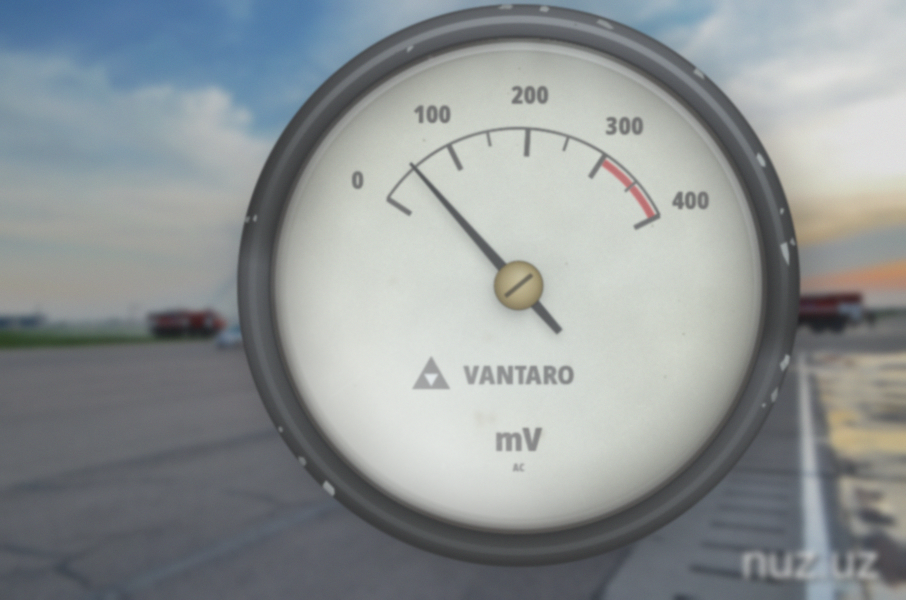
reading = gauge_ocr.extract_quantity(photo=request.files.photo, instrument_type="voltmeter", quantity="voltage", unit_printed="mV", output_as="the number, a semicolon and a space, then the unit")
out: 50; mV
